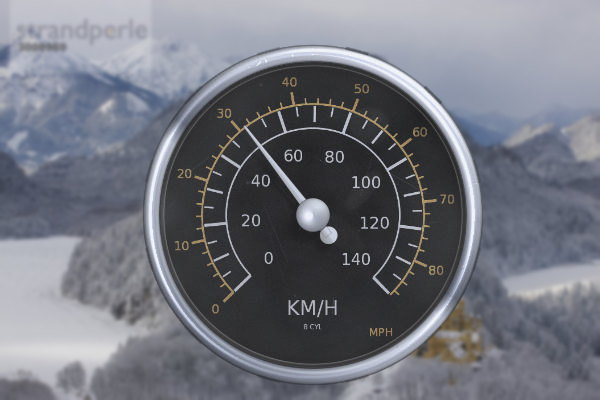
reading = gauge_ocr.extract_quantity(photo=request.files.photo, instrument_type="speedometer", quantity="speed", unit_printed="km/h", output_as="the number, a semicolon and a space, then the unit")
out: 50; km/h
